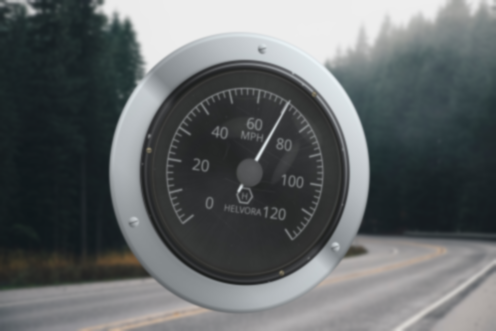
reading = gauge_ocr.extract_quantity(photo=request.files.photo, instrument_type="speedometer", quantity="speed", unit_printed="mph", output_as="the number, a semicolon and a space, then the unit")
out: 70; mph
